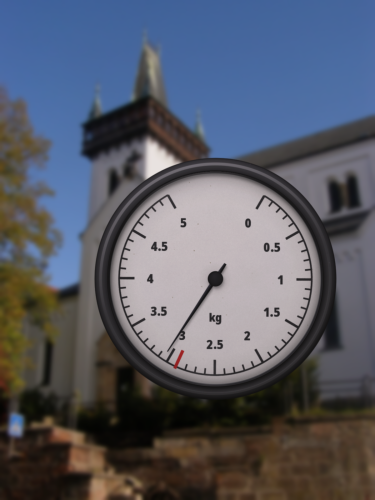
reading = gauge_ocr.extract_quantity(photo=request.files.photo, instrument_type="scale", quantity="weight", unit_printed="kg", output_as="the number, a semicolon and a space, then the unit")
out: 3.05; kg
